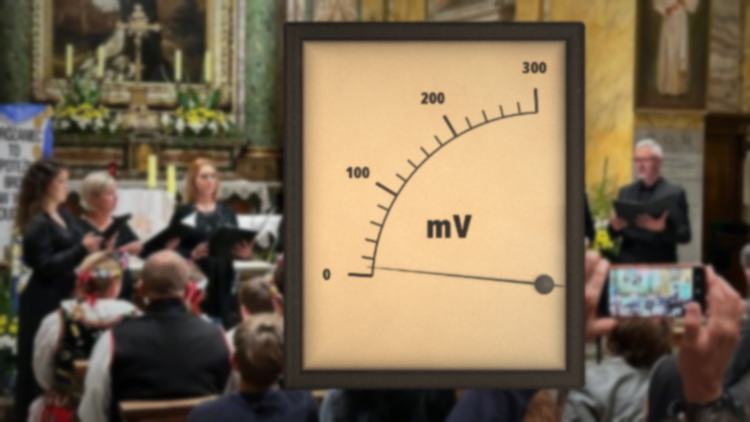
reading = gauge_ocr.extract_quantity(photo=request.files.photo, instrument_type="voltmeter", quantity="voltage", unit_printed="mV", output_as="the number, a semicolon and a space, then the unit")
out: 10; mV
